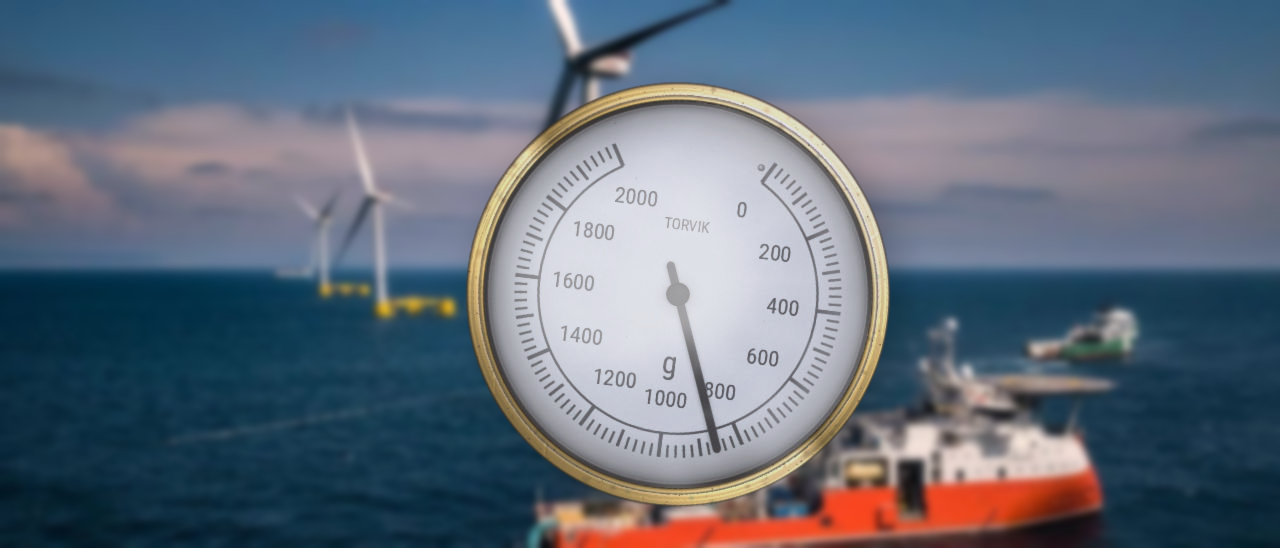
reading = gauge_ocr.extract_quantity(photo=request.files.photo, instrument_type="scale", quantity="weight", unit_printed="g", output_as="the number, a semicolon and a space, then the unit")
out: 860; g
